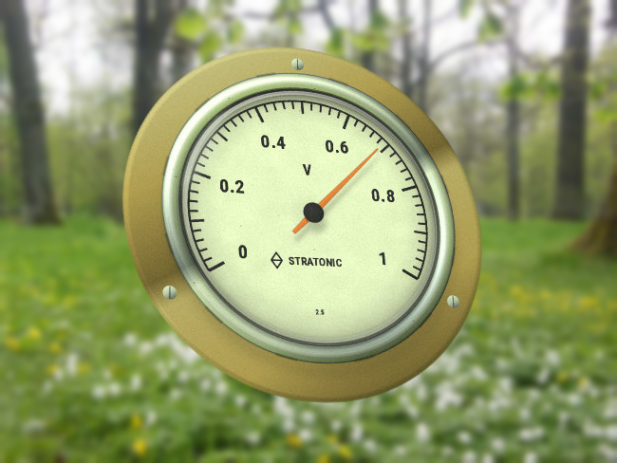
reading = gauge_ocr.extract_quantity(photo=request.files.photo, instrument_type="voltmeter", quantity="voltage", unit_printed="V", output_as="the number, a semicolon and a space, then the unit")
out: 0.69; V
